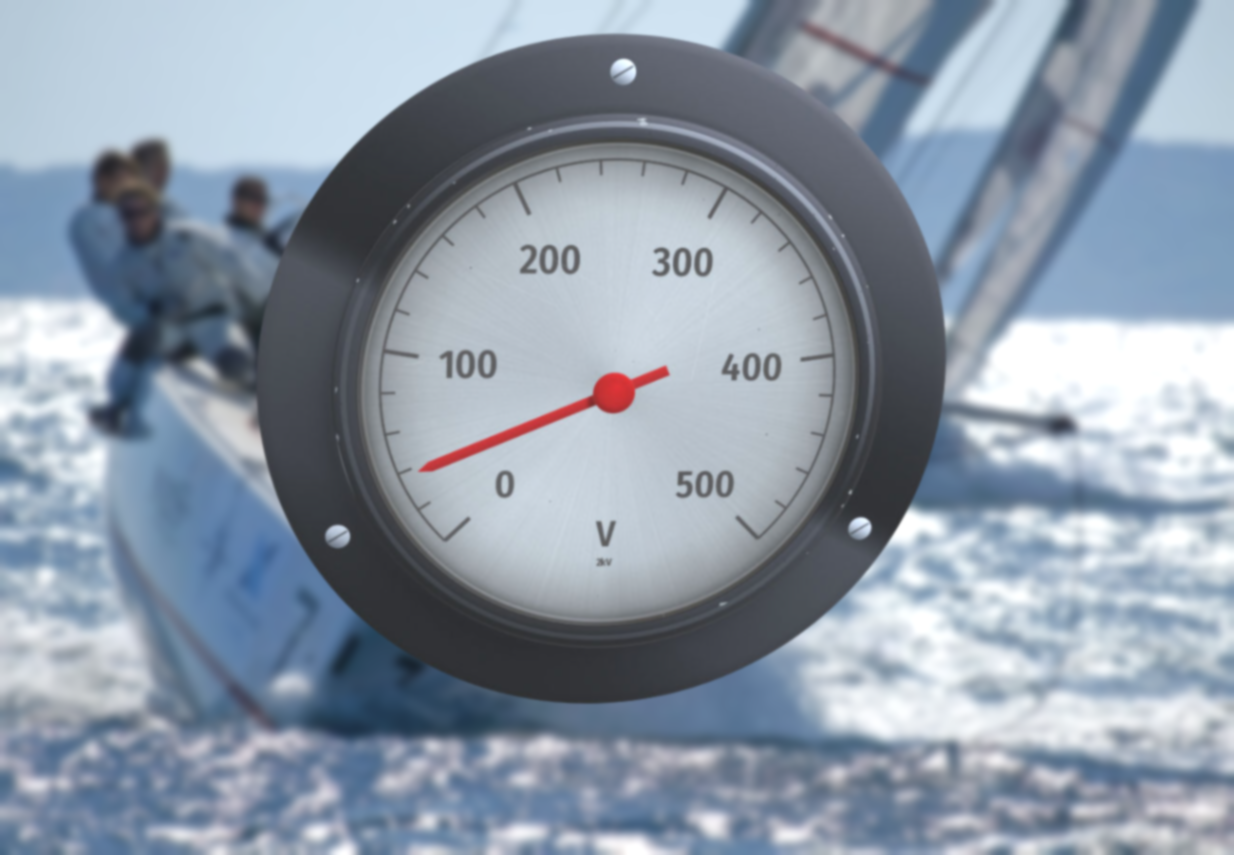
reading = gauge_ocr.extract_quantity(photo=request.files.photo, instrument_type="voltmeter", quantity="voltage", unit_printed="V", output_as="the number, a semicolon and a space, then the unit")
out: 40; V
